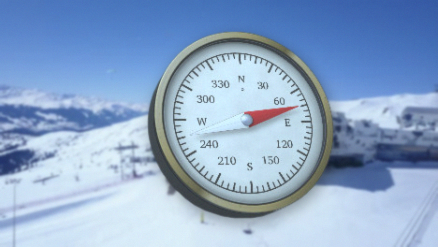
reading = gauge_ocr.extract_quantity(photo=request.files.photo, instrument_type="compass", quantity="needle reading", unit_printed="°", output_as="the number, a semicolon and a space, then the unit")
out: 75; °
